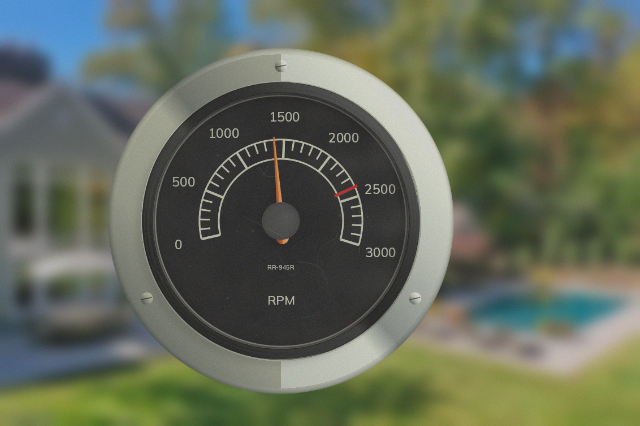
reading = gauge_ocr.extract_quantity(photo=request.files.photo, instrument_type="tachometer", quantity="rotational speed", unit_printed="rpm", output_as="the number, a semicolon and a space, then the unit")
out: 1400; rpm
